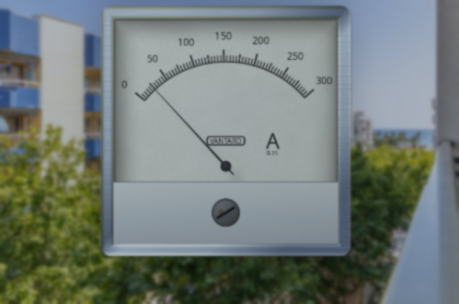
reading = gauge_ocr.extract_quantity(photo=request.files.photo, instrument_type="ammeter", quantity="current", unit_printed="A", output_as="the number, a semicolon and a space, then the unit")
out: 25; A
